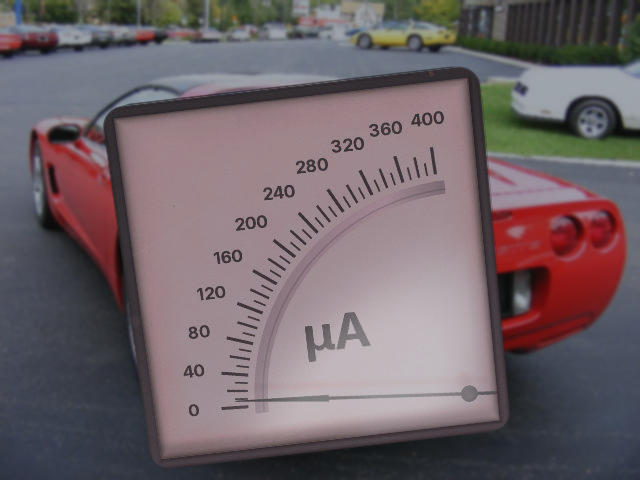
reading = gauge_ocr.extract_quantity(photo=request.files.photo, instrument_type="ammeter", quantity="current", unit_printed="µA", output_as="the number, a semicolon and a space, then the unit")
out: 10; µA
